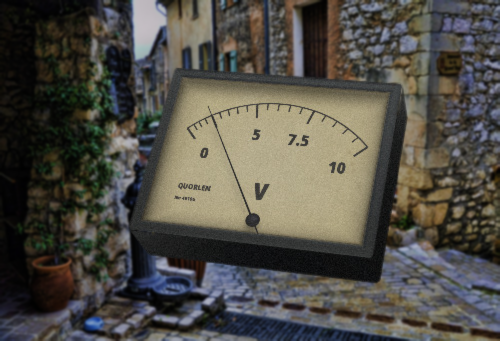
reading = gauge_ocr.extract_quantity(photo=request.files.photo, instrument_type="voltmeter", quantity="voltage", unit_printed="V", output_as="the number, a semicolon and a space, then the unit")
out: 2.5; V
